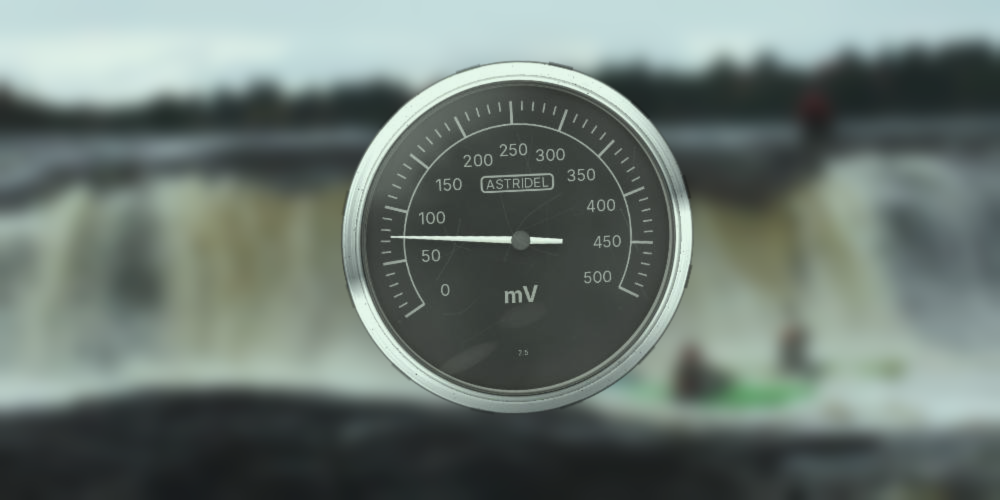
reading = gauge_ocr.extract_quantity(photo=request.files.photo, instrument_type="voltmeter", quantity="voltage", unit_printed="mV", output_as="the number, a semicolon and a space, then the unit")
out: 75; mV
